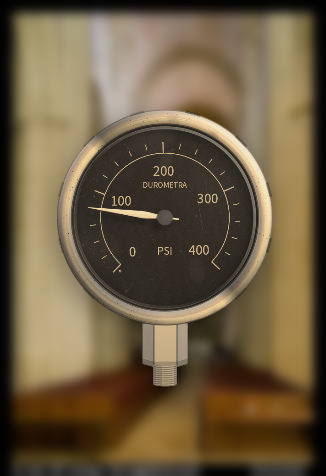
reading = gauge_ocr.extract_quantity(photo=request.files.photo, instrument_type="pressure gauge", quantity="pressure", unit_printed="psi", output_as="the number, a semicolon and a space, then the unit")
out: 80; psi
